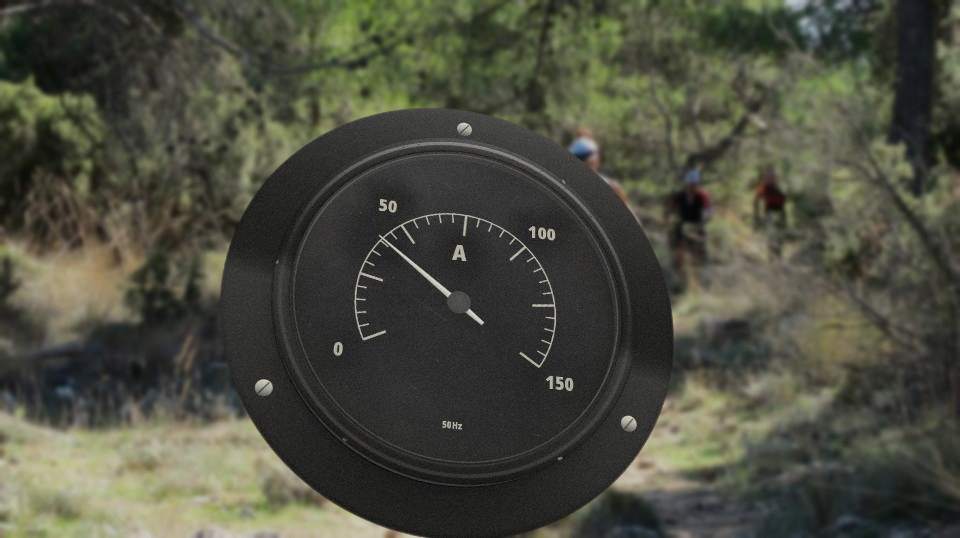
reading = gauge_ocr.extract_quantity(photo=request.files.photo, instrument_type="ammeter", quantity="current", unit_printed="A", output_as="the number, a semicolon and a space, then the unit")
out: 40; A
